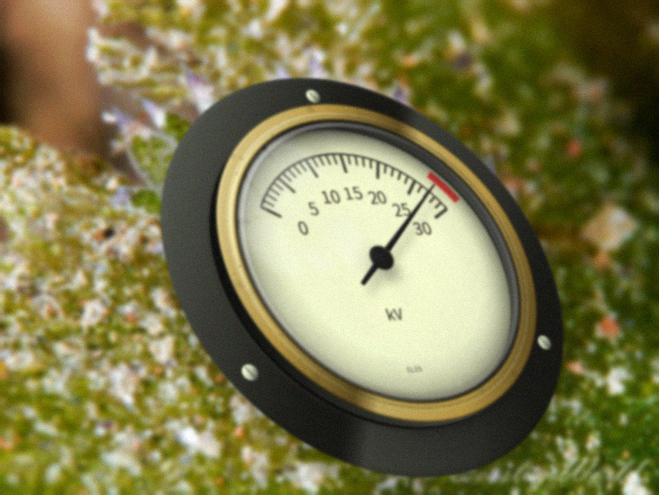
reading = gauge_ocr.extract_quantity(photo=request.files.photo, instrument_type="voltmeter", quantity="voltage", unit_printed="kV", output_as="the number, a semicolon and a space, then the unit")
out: 27; kV
